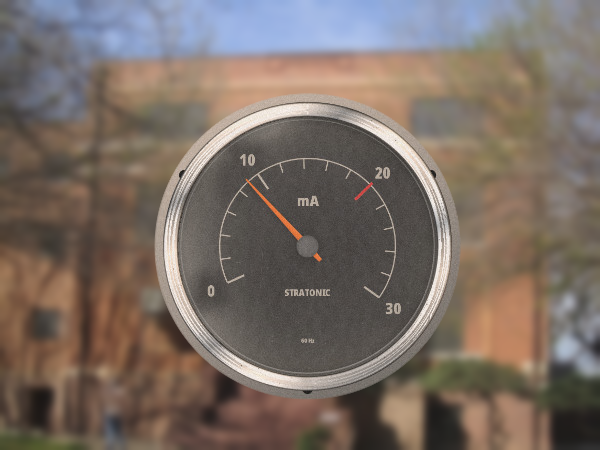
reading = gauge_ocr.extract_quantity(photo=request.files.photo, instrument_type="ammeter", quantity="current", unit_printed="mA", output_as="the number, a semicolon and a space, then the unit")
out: 9; mA
